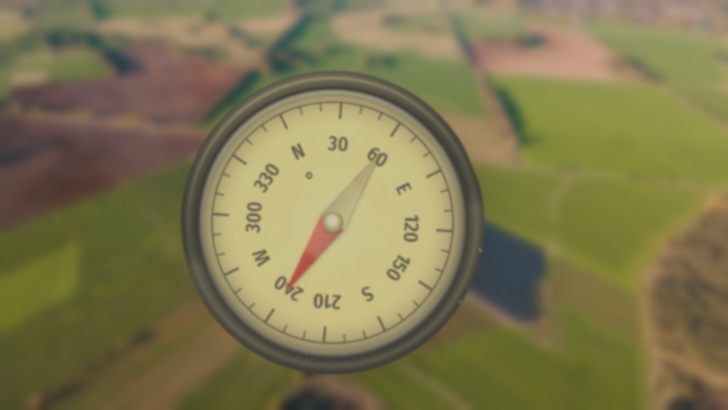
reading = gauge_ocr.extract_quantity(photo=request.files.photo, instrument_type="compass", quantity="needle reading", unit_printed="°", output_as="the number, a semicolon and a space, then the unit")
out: 240; °
